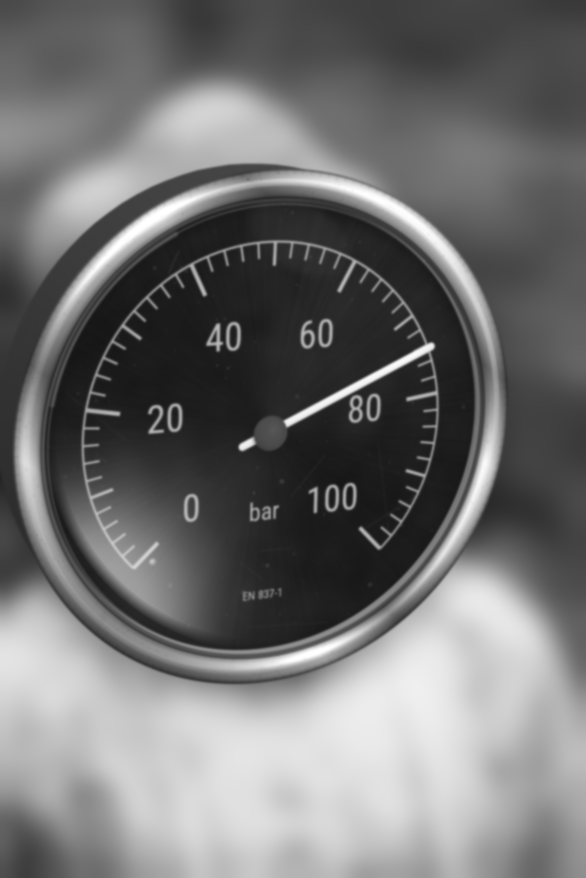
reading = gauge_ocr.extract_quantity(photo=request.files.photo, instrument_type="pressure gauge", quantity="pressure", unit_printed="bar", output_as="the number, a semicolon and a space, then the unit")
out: 74; bar
